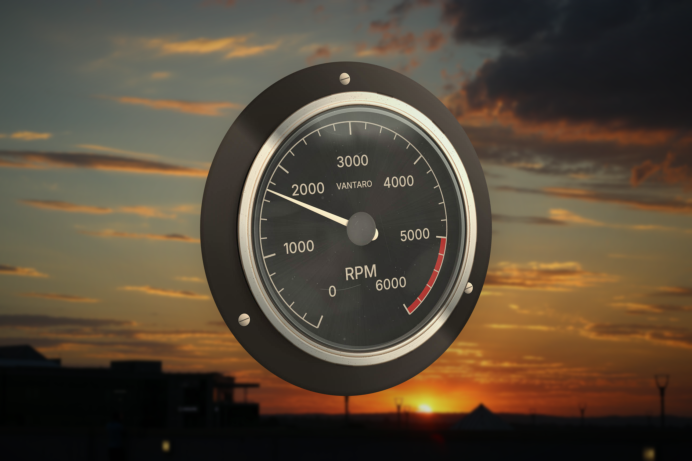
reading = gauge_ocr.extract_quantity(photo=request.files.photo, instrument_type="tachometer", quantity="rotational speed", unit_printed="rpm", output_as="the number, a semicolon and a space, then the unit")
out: 1700; rpm
